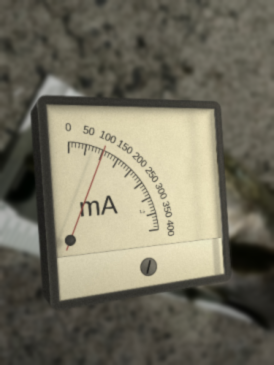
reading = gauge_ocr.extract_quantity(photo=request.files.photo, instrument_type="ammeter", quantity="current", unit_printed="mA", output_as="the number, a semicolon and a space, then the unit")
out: 100; mA
